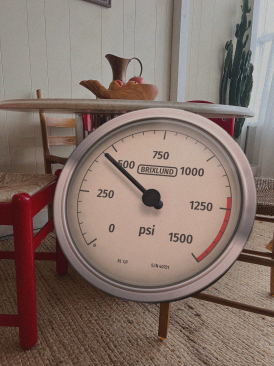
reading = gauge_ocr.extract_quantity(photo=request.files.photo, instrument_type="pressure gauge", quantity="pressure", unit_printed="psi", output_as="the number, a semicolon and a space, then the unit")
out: 450; psi
